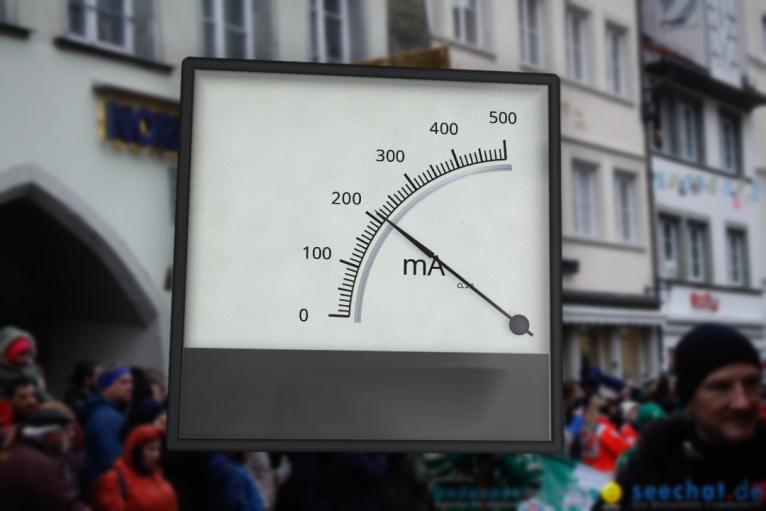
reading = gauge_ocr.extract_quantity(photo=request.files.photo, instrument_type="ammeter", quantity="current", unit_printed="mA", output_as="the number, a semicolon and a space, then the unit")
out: 210; mA
